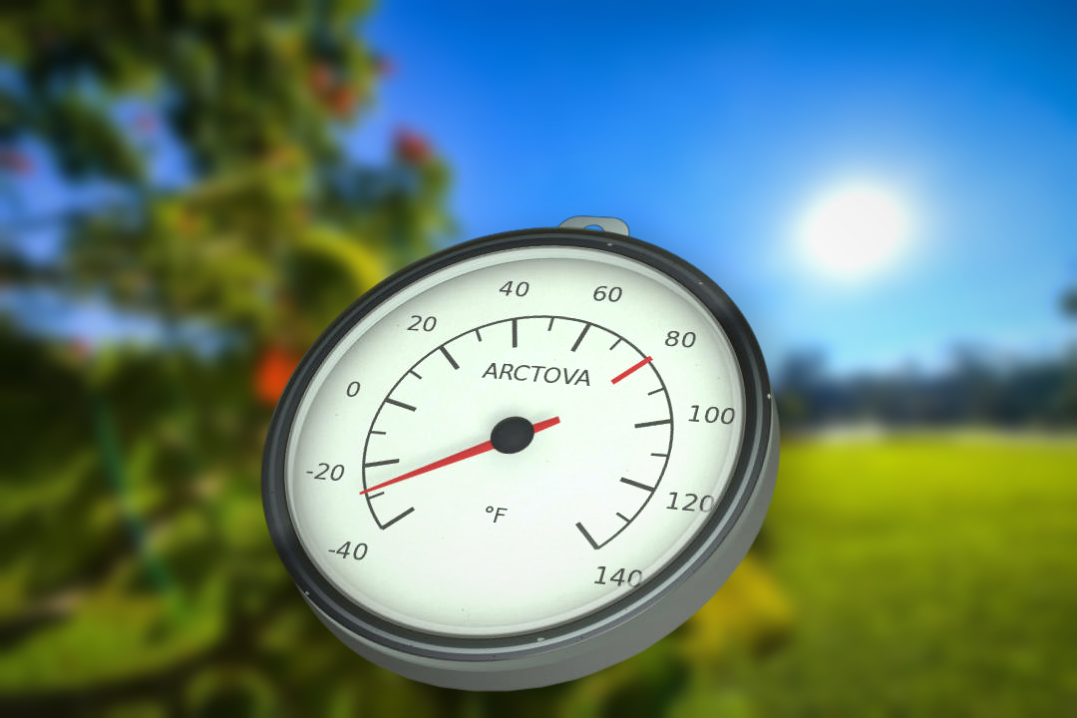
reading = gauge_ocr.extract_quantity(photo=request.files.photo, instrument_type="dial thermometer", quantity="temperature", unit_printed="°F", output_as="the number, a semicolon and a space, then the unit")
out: -30; °F
